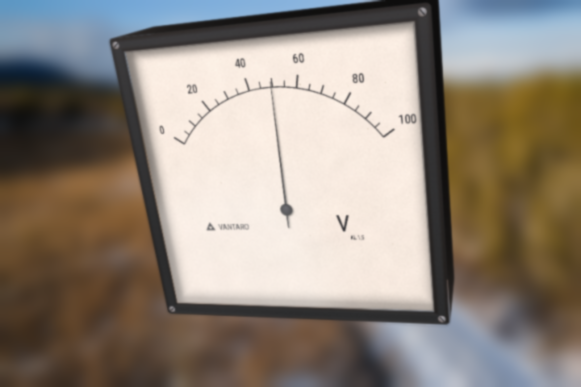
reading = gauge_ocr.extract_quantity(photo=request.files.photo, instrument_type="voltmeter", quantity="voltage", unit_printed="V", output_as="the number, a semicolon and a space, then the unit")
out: 50; V
